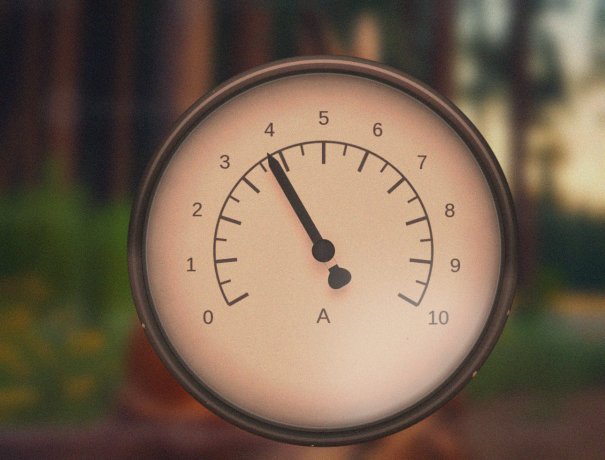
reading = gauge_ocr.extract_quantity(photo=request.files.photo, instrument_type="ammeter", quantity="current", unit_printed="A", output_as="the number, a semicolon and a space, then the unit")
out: 3.75; A
